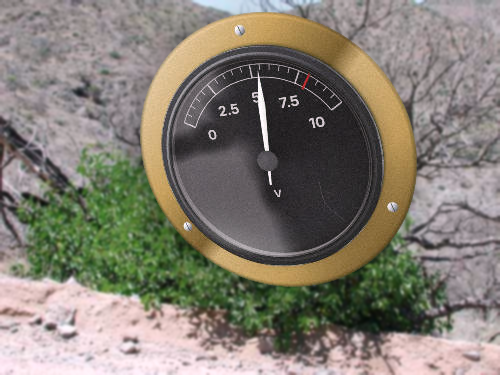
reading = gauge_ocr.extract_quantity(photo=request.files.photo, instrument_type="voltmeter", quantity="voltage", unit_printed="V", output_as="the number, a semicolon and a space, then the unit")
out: 5.5; V
